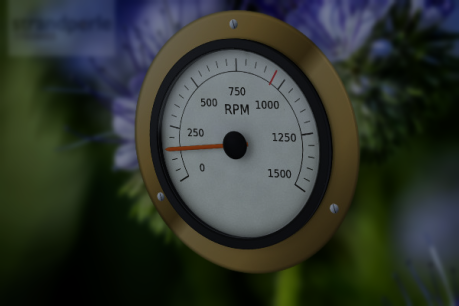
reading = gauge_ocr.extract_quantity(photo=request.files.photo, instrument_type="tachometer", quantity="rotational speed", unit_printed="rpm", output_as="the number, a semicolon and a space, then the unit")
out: 150; rpm
